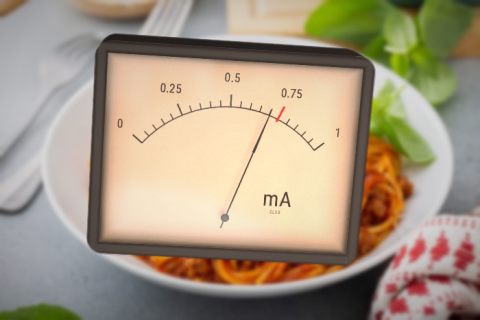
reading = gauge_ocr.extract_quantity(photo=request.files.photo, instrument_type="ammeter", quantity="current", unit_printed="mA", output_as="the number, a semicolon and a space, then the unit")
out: 0.7; mA
